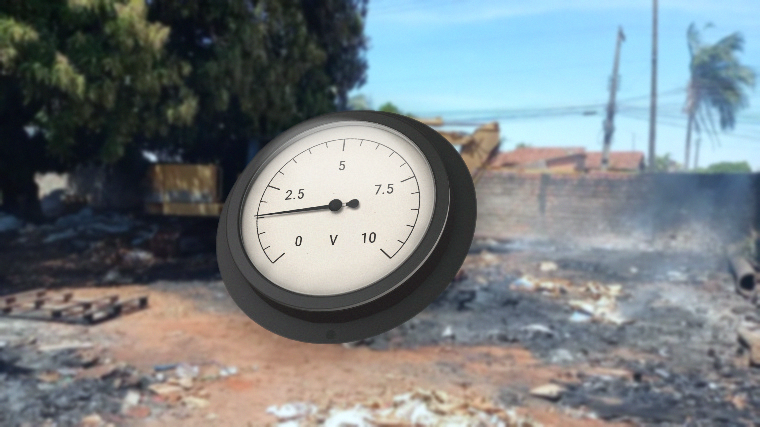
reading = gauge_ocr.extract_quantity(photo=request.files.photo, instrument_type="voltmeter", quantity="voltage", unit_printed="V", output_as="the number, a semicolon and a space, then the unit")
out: 1.5; V
